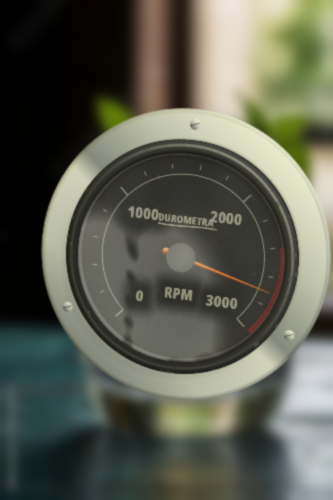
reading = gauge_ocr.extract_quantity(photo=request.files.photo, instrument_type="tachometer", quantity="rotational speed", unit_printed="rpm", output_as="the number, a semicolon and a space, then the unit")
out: 2700; rpm
